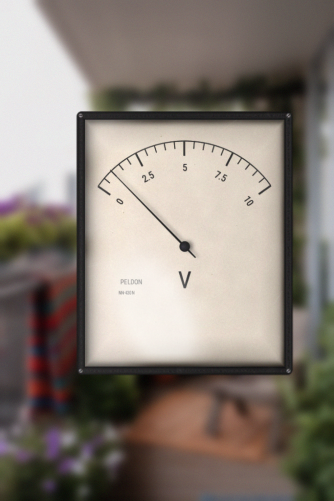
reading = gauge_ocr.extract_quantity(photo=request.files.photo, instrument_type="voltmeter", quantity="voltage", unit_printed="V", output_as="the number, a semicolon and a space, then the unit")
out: 1; V
